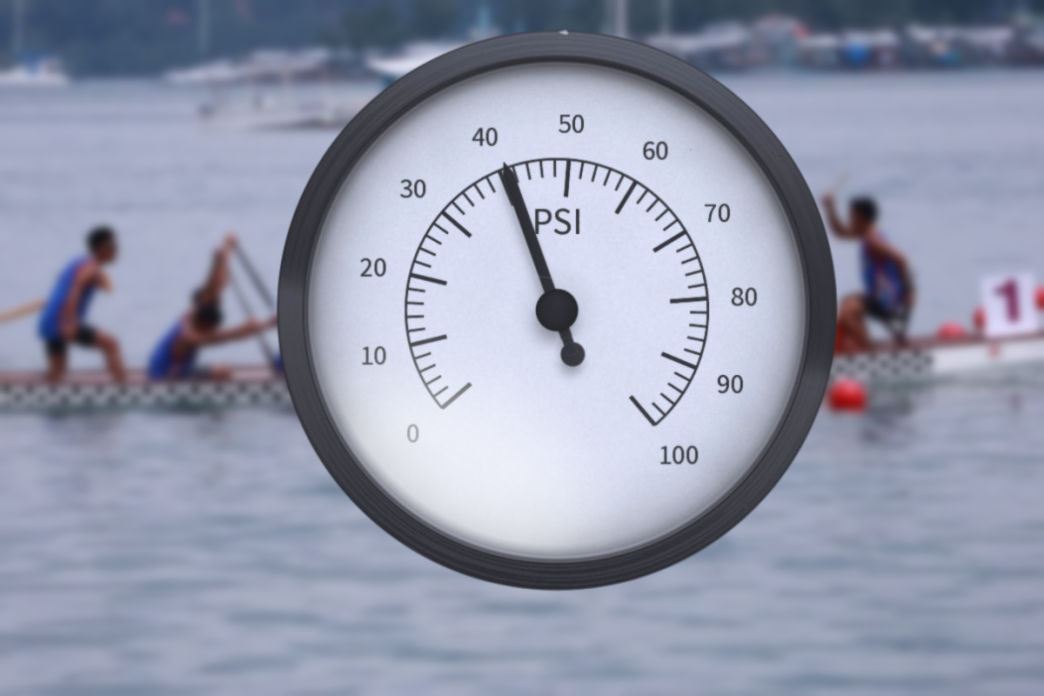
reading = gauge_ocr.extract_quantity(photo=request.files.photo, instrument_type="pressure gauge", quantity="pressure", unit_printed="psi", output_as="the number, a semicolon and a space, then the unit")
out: 41; psi
